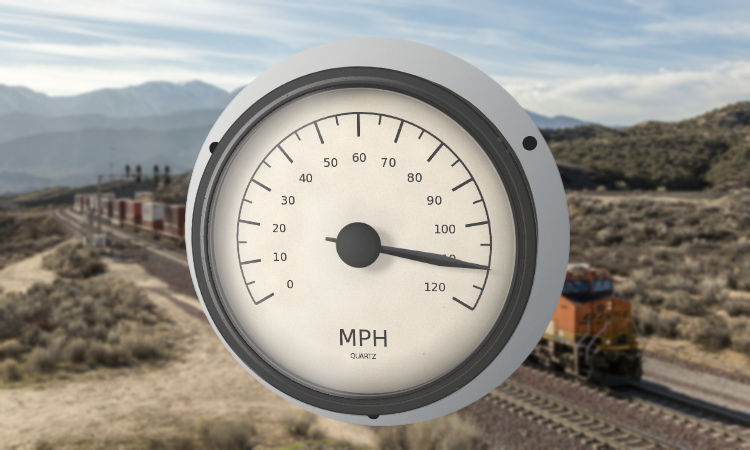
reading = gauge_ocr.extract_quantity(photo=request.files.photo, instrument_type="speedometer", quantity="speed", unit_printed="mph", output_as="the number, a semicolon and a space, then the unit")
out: 110; mph
